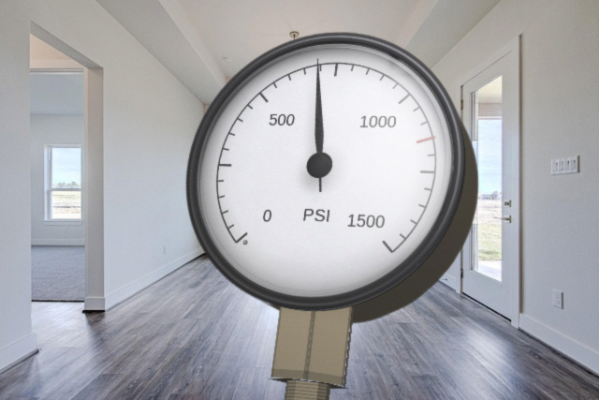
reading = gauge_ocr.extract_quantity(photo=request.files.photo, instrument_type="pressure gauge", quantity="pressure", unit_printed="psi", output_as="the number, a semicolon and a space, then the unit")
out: 700; psi
